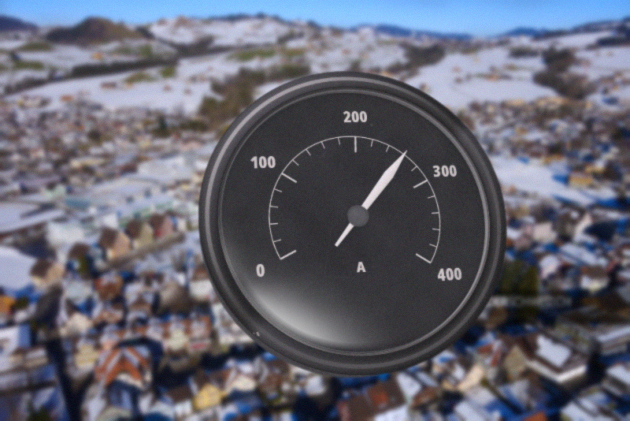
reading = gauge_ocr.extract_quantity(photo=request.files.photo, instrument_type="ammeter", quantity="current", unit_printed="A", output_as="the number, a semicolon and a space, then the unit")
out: 260; A
